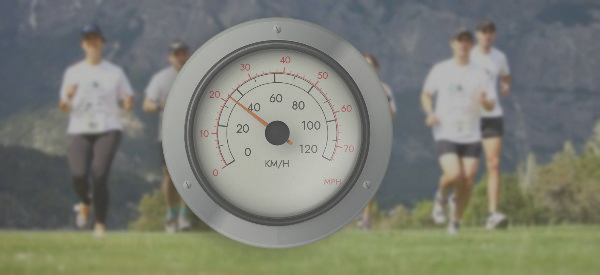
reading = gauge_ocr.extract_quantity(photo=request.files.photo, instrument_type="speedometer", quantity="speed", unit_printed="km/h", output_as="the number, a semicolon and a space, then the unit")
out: 35; km/h
